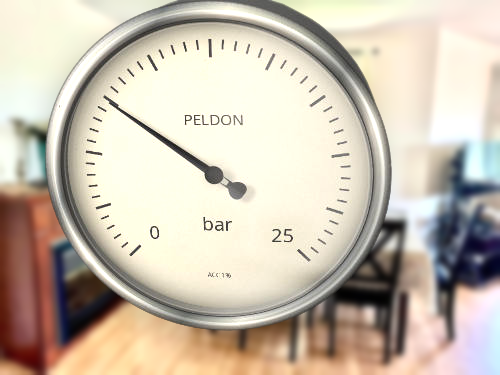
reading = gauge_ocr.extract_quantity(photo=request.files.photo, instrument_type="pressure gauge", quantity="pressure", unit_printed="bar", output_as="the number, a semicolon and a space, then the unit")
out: 7.5; bar
